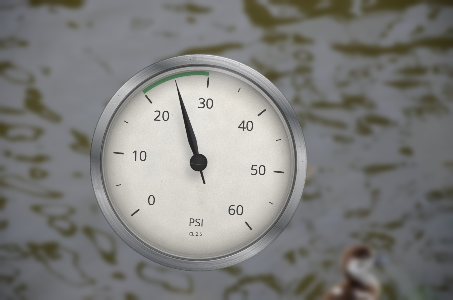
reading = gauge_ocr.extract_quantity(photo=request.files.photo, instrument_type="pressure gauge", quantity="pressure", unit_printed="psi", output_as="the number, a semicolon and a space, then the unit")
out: 25; psi
